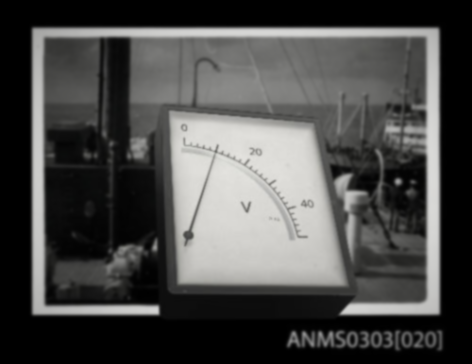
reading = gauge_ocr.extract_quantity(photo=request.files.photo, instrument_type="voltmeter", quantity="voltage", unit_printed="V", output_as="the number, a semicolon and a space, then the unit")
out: 10; V
